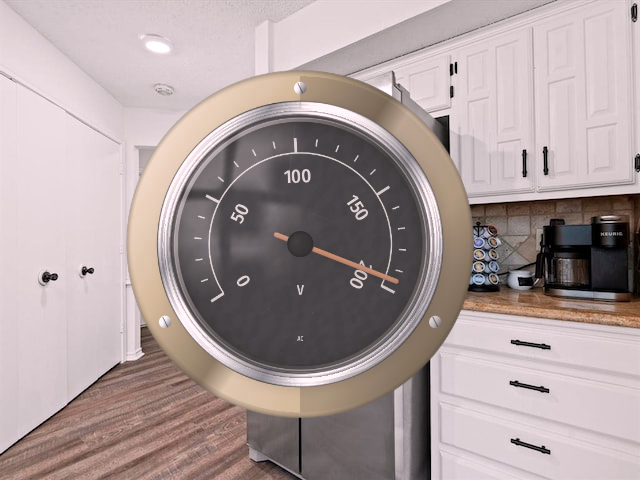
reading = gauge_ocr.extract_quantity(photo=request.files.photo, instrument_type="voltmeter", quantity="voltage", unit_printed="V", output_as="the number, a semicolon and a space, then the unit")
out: 195; V
